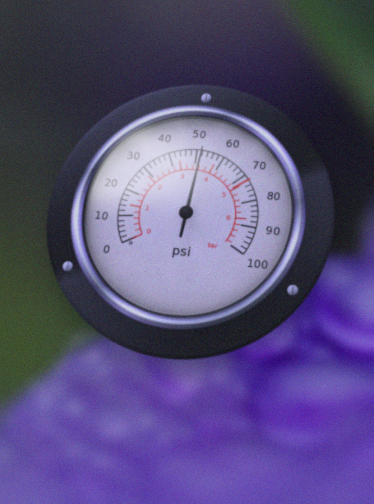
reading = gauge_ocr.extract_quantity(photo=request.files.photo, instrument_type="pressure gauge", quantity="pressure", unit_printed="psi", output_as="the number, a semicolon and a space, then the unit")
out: 52; psi
